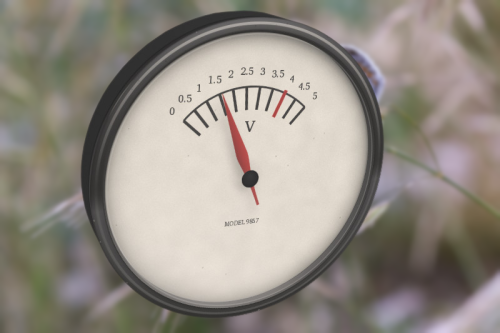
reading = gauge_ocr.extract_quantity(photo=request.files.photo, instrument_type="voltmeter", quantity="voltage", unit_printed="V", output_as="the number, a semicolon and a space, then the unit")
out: 1.5; V
